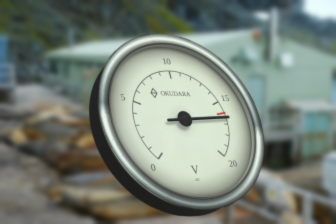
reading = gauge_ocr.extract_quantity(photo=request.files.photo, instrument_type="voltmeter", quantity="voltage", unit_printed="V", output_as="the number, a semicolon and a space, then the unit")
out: 16.5; V
